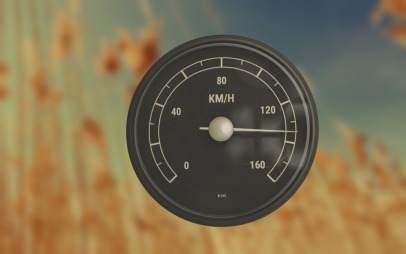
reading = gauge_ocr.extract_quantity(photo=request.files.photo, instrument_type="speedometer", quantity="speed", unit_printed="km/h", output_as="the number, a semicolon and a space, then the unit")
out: 135; km/h
